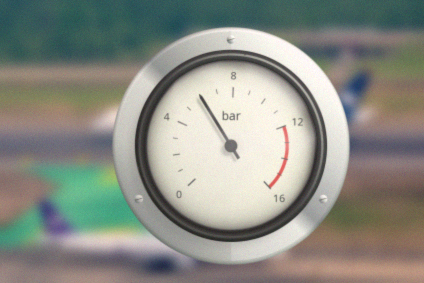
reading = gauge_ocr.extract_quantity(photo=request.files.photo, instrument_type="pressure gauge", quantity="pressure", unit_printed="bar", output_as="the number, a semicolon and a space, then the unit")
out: 6; bar
